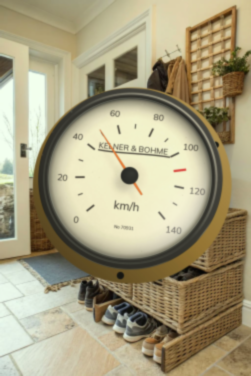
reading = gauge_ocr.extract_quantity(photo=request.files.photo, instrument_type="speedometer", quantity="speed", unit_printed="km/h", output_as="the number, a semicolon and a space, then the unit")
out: 50; km/h
